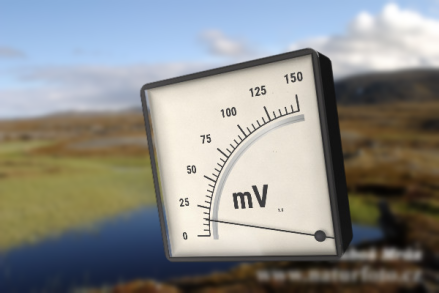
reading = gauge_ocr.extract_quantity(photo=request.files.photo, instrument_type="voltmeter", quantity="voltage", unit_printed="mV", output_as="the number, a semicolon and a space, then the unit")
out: 15; mV
